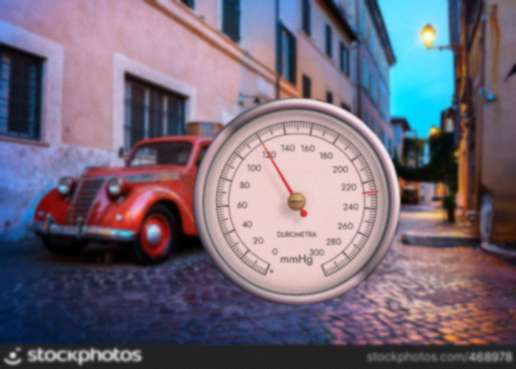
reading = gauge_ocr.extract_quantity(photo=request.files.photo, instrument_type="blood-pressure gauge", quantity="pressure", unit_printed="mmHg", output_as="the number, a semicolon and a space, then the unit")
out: 120; mmHg
